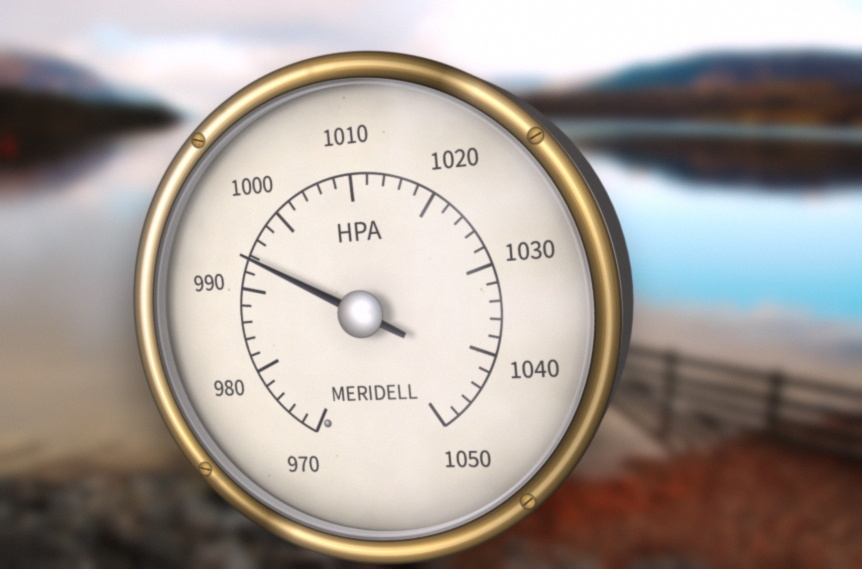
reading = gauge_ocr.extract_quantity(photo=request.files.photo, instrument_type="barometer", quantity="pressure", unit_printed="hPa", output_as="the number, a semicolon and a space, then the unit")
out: 994; hPa
